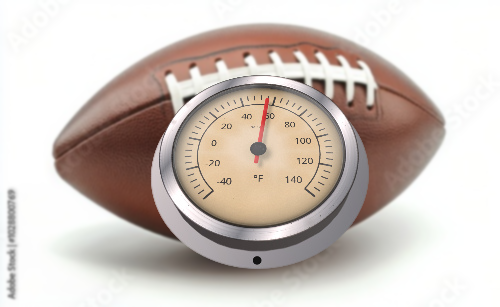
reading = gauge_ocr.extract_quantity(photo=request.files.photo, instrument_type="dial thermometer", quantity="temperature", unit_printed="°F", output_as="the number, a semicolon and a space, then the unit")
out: 56; °F
